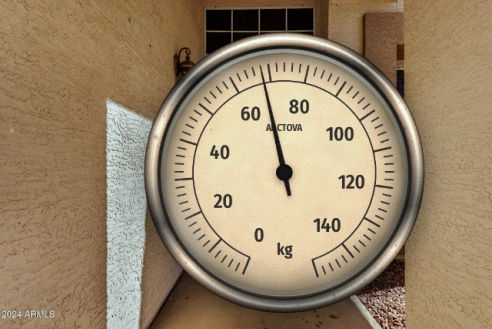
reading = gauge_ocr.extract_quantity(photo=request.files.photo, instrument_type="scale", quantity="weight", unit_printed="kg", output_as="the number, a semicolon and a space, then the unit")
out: 68; kg
